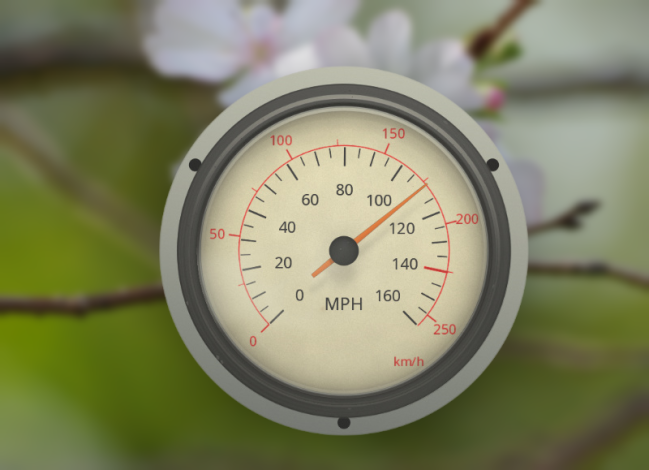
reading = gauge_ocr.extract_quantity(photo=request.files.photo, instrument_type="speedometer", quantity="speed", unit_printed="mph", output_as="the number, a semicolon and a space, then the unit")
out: 110; mph
